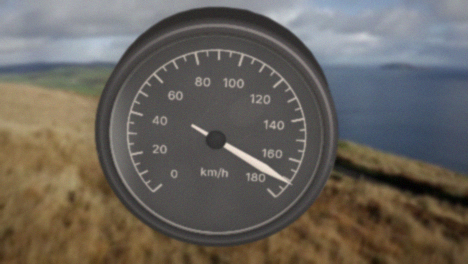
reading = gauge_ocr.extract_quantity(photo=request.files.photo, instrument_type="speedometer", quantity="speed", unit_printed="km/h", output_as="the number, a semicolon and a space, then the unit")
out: 170; km/h
